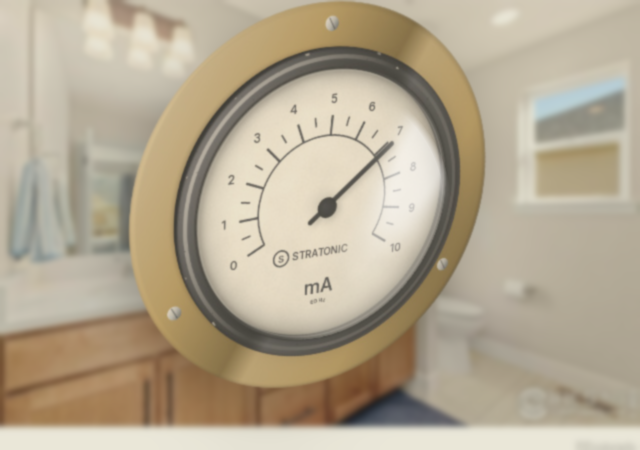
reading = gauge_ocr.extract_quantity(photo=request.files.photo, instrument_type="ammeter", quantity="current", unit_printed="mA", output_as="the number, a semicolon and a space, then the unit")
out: 7; mA
